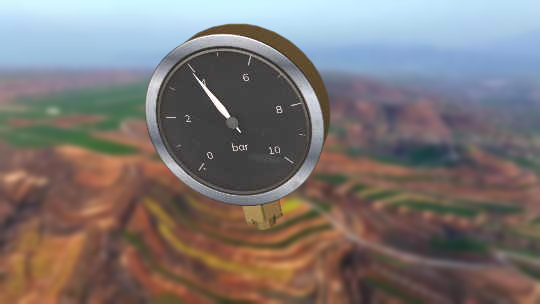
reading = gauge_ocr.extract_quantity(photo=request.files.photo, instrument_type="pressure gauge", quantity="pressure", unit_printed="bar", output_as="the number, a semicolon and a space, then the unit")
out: 4; bar
